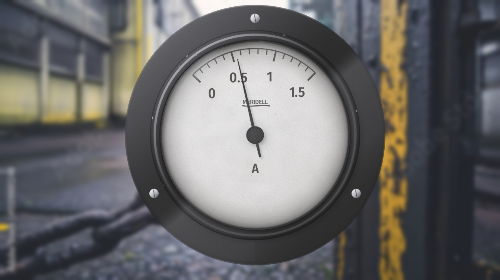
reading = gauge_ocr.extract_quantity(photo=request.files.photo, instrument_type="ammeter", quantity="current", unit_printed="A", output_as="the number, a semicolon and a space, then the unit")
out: 0.55; A
